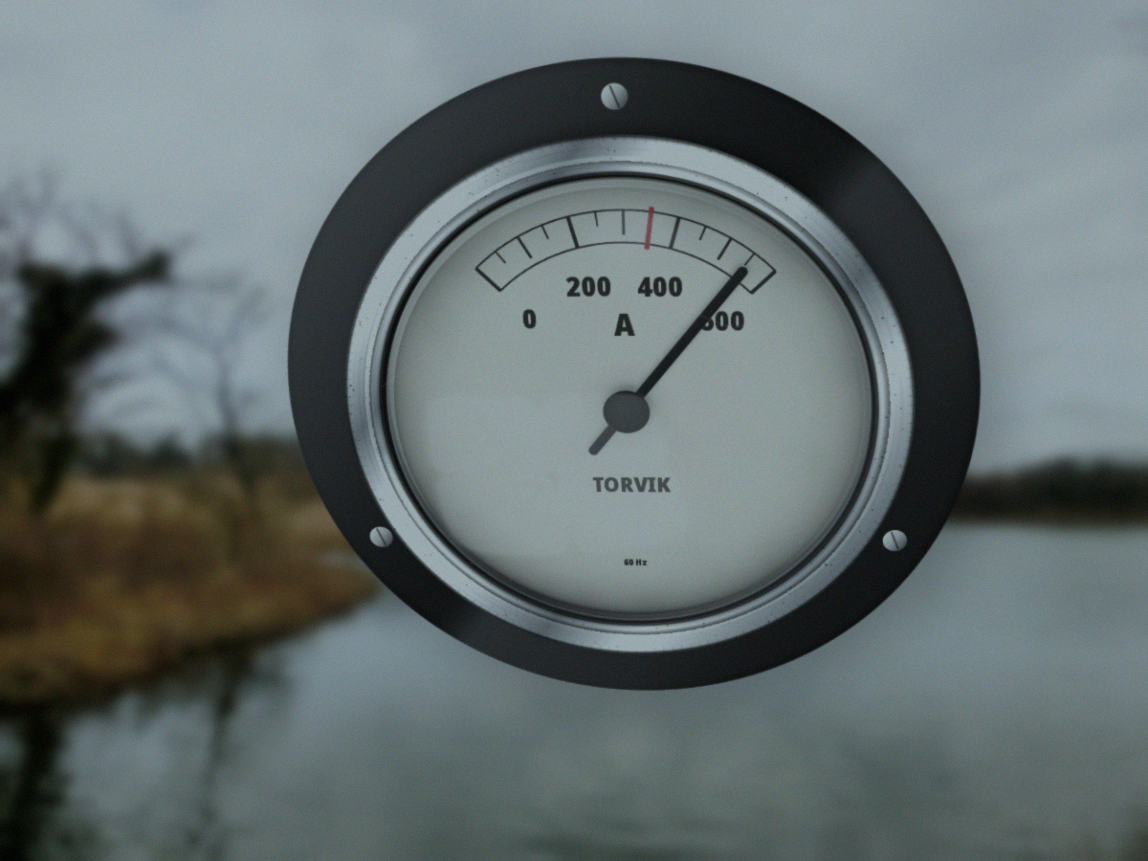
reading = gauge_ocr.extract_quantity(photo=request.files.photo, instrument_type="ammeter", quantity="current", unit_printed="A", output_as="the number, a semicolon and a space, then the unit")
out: 550; A
